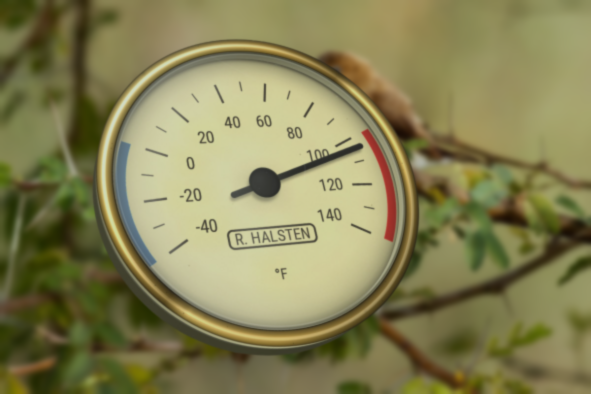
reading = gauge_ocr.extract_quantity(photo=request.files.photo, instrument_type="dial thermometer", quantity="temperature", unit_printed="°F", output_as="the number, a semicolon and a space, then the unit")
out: 105; °F
